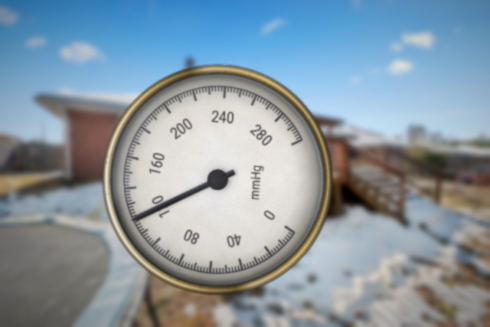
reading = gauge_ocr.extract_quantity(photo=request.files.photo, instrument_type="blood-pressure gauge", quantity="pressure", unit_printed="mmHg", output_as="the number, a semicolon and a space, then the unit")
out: 120; mmHg
